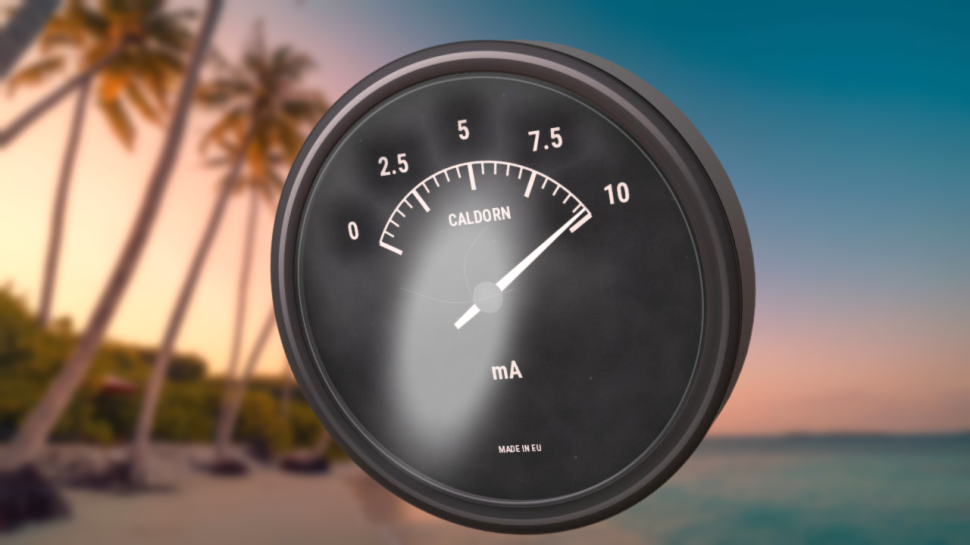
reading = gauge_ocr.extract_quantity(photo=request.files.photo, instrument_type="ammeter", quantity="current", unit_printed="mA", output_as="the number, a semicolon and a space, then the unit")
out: 9.75; mA
